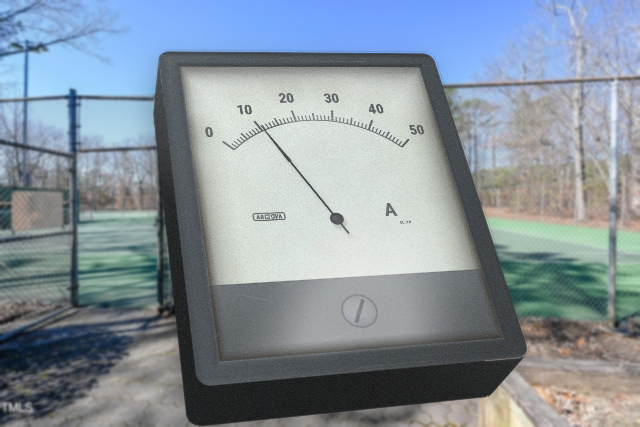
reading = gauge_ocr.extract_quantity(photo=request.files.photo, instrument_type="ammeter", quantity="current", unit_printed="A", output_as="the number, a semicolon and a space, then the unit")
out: 10; A
